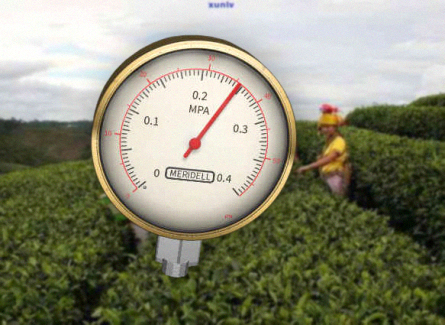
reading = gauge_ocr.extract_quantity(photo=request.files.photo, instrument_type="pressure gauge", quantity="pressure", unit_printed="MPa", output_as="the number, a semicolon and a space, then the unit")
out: 0.245; MPa
